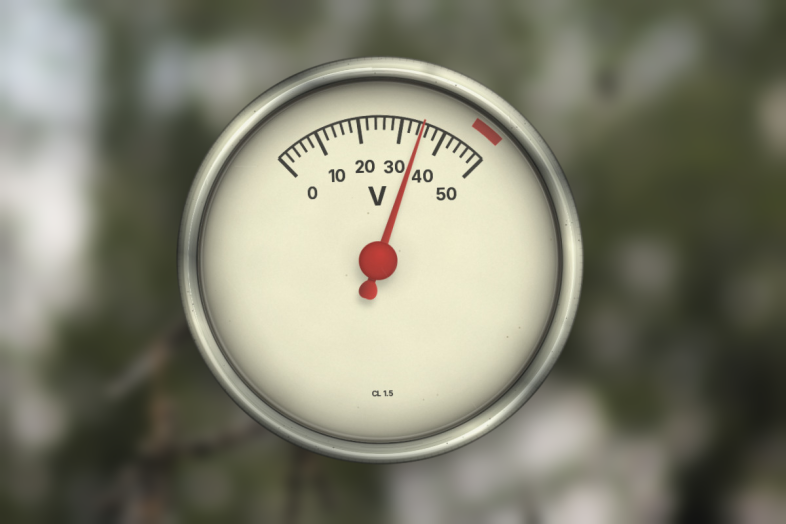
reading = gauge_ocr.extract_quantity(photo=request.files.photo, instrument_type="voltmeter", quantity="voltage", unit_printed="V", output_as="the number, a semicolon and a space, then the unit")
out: 35; V
